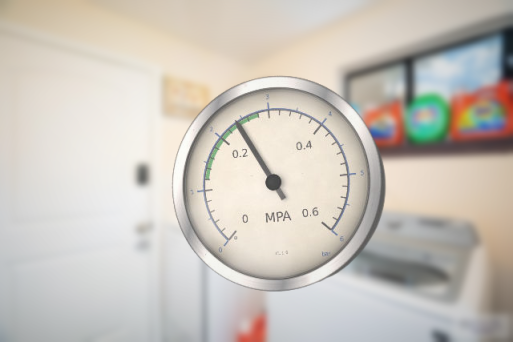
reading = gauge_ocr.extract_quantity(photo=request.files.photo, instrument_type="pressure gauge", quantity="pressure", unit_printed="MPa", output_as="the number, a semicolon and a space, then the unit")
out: 0.24; MPa
